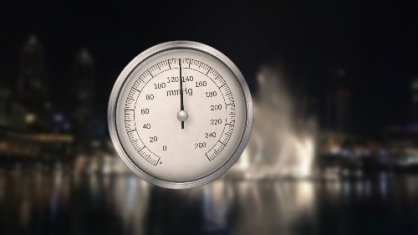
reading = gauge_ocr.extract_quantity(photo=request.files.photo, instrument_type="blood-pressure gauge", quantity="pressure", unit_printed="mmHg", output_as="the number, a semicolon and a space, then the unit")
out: 130; mmHg
